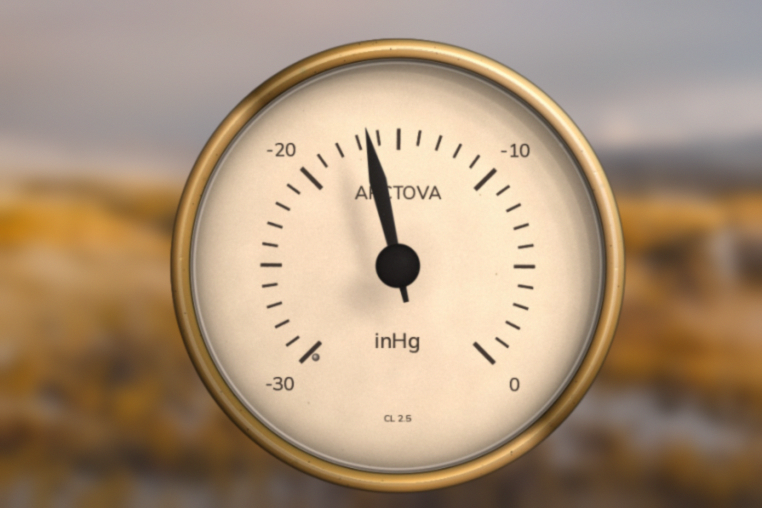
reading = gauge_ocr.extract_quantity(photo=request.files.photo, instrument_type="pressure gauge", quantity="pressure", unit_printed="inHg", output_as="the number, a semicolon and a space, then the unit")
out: -16.5; inHg
